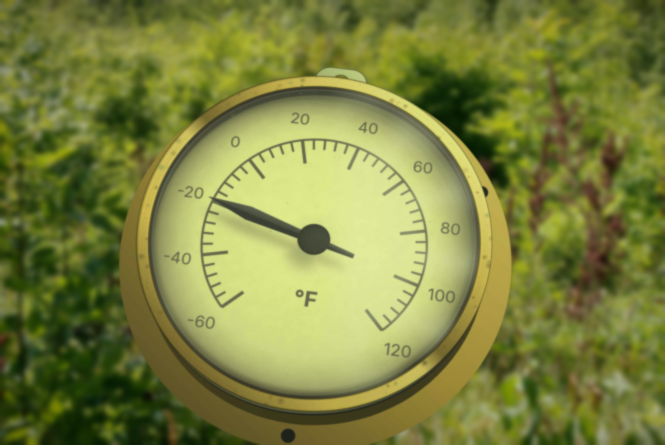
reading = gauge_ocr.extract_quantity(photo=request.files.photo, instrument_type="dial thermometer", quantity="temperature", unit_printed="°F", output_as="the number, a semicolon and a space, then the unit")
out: -20; °F
